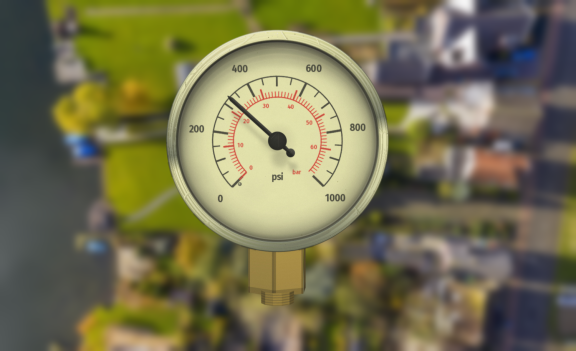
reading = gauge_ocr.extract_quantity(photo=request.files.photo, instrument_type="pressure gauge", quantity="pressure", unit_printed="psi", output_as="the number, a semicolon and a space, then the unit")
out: 325; psi
